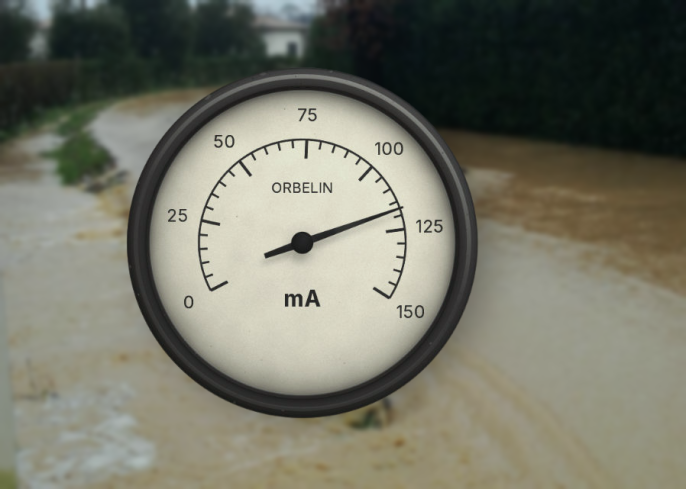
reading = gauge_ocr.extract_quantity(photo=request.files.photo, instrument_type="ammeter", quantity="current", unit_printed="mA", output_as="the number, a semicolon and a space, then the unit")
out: 117.5; mA
